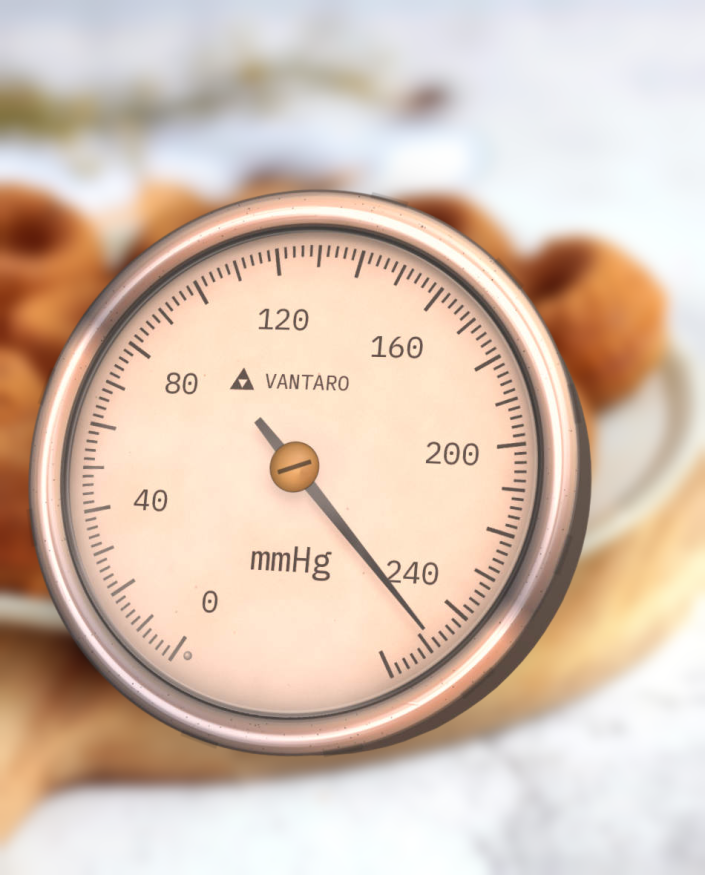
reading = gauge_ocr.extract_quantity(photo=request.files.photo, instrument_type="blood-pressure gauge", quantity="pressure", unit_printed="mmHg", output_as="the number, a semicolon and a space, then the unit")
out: 248; mmHg
